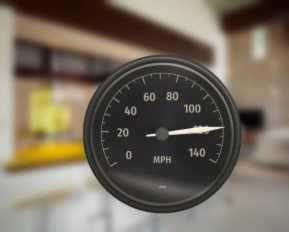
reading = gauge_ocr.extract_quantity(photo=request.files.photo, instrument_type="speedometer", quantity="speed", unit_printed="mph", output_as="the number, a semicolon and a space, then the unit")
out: 120; mph
